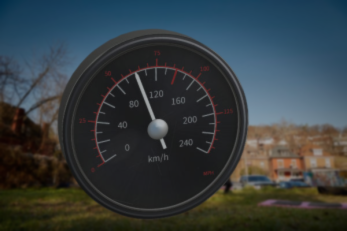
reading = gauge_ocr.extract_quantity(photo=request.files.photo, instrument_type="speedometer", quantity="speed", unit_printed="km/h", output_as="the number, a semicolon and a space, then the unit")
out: 100; km/h
